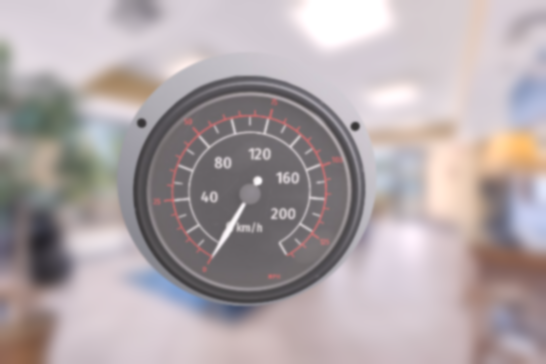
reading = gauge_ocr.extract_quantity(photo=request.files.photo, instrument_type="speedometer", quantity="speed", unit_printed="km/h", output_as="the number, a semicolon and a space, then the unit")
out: 0; km/h
